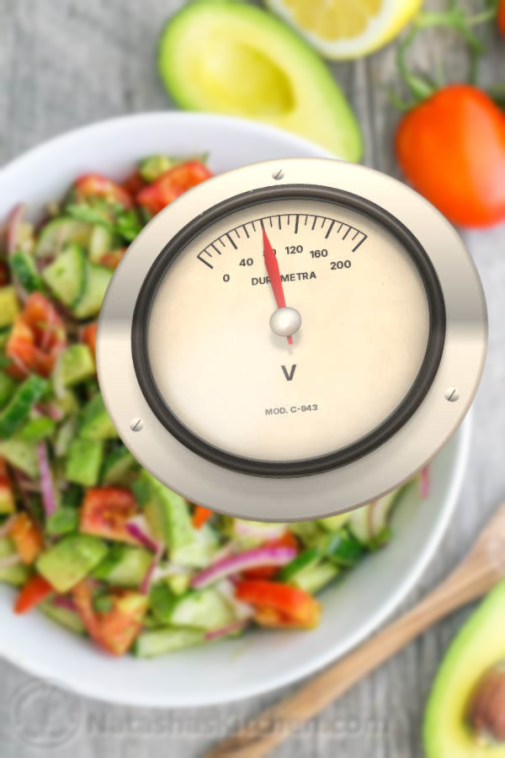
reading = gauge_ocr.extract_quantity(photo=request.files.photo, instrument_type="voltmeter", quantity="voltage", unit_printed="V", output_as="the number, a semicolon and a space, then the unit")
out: 80; V
